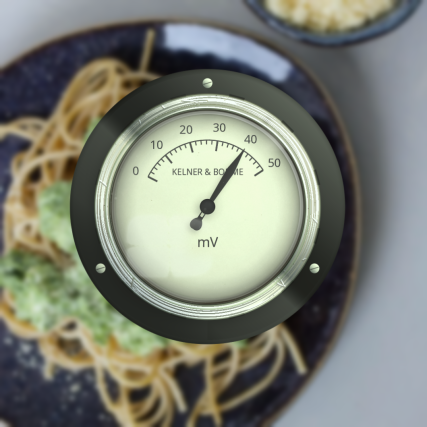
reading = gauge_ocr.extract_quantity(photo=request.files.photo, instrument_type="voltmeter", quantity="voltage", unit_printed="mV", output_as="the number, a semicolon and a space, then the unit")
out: 40; mV
